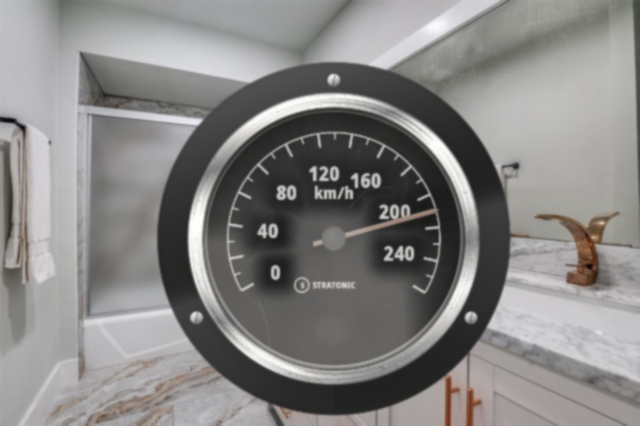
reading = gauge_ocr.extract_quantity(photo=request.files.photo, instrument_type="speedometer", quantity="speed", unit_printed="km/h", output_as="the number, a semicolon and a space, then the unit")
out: 210; km/h
